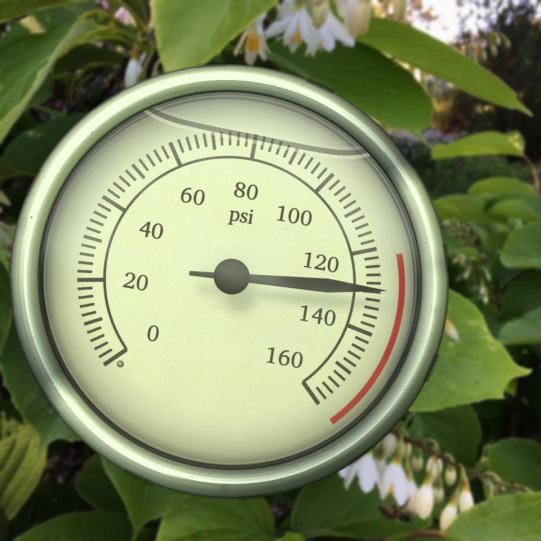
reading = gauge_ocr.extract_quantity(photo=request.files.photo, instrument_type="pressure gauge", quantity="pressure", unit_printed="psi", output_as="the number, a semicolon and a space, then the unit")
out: 130; psi
